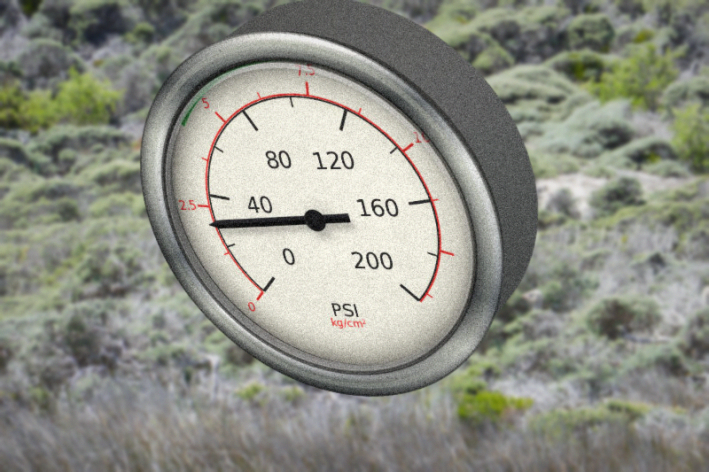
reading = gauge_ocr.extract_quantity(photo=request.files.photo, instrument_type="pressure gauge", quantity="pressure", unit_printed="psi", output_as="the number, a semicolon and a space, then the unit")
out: 30; psi
